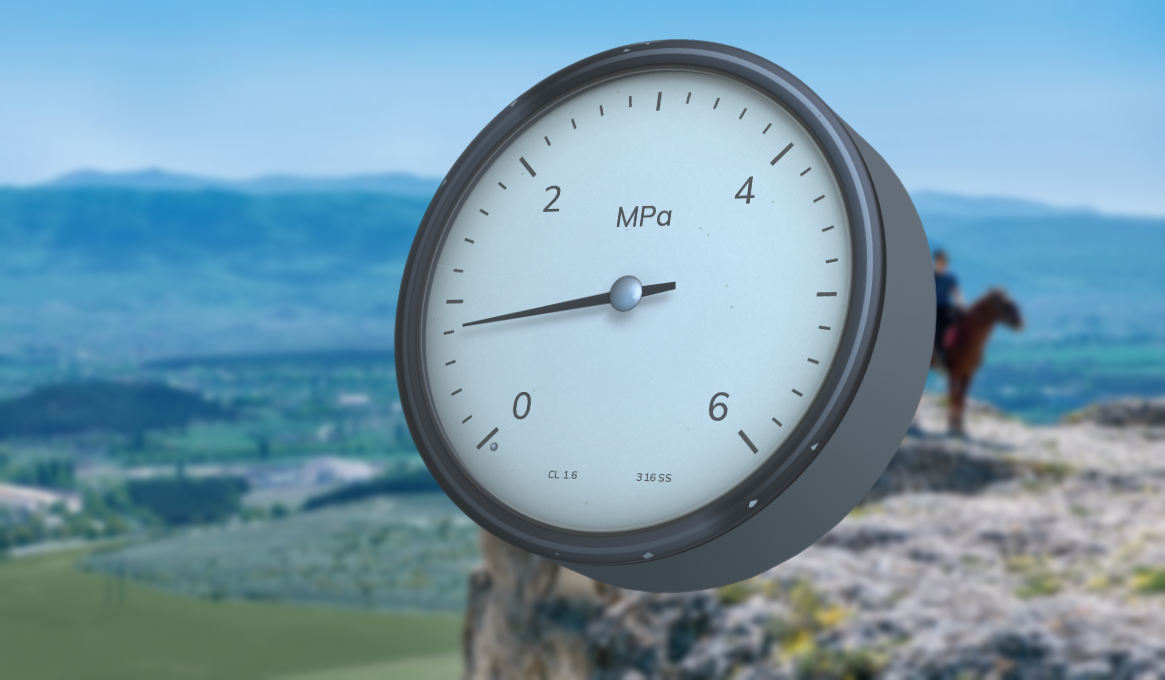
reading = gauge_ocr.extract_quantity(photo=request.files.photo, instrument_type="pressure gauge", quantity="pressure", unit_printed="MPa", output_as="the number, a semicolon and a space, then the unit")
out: 0.8; MPa
